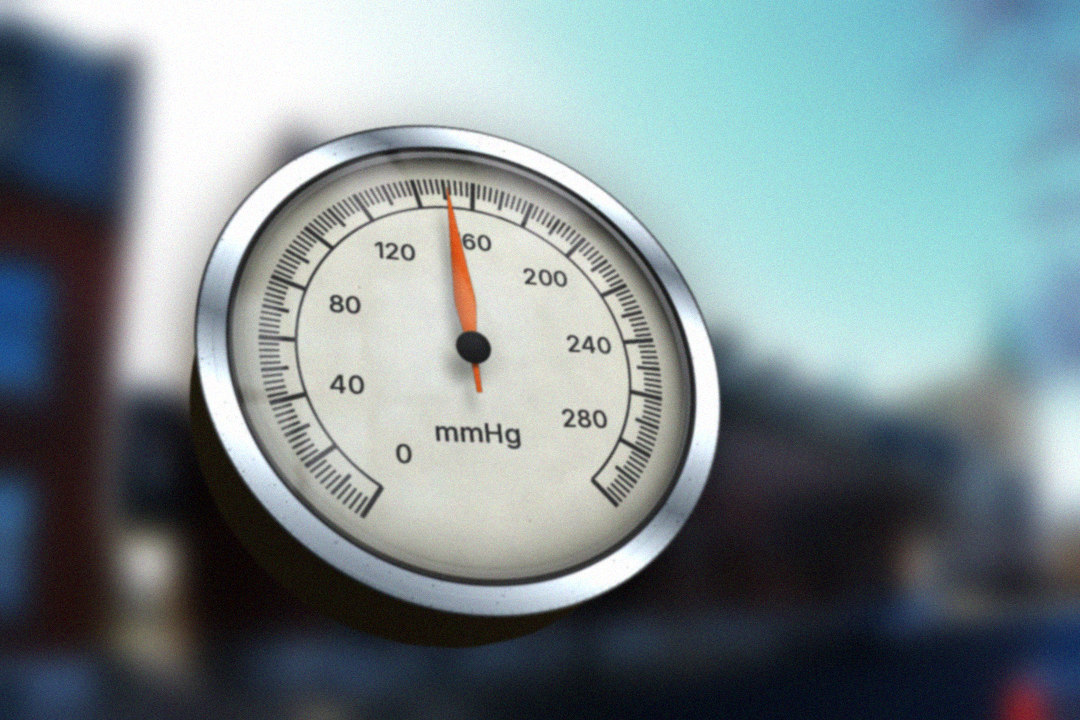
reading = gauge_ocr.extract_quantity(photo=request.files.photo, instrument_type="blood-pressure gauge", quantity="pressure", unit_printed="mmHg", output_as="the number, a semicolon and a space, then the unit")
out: 150; mmHg
